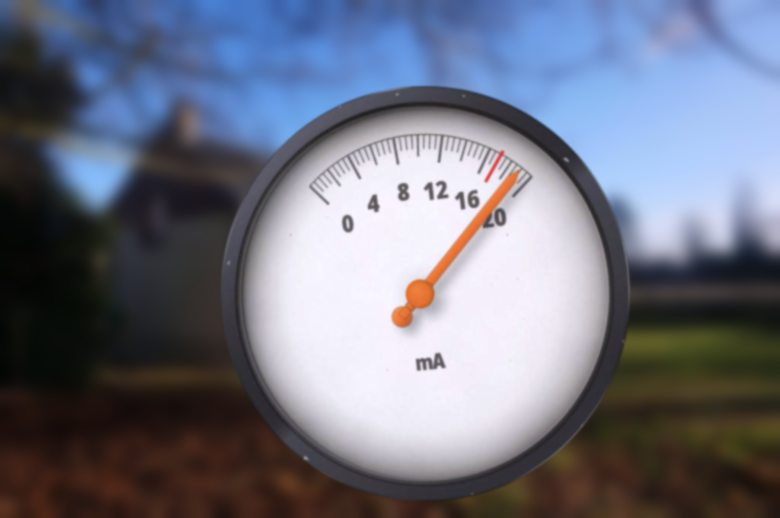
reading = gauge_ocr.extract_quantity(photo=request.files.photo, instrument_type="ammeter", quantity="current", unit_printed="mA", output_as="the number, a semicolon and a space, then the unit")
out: 19; mA
